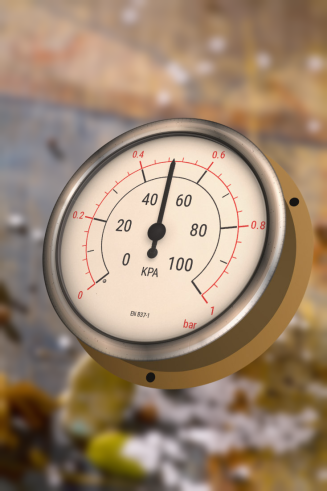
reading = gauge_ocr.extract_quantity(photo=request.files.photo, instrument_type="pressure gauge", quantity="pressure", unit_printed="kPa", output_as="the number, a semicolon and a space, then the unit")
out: 50; kPa
